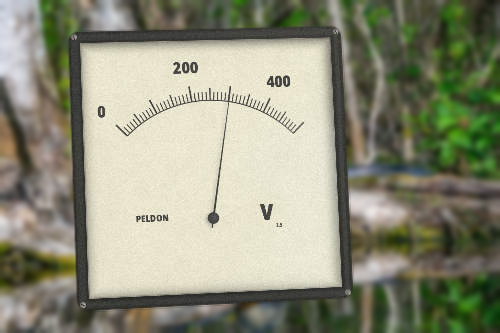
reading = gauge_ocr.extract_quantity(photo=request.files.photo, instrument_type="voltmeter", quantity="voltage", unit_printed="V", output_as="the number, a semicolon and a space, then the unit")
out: 300; V
